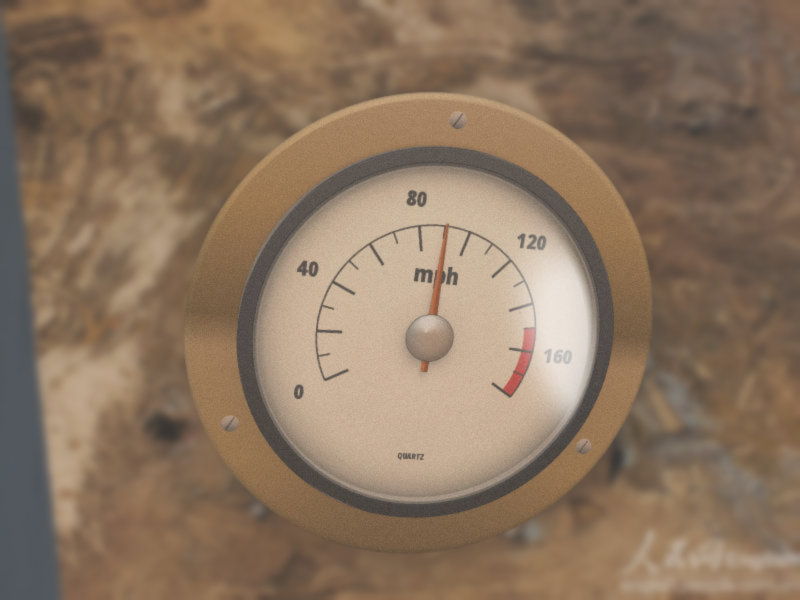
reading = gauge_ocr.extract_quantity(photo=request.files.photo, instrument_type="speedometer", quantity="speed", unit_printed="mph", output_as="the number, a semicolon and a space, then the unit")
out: 90; mph
